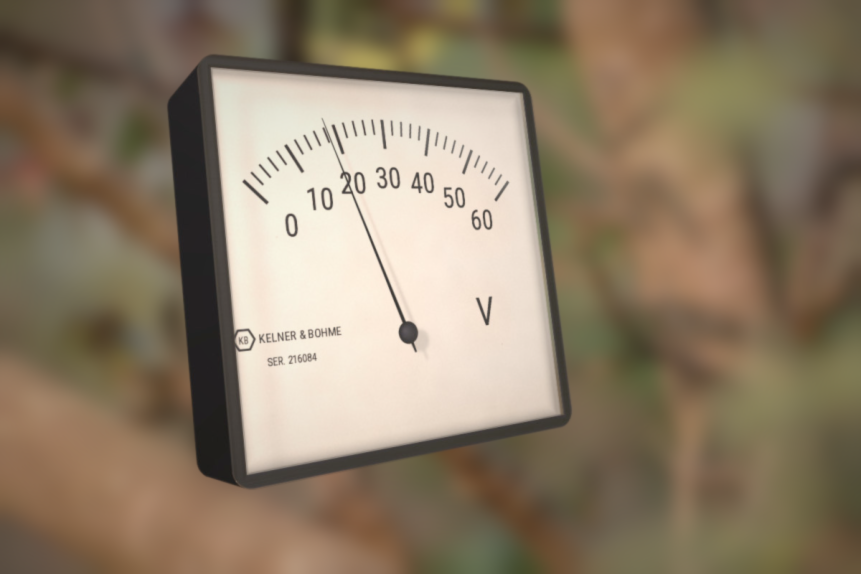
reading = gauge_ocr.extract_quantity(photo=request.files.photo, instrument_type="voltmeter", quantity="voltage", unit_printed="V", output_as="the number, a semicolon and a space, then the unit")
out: 18; V
